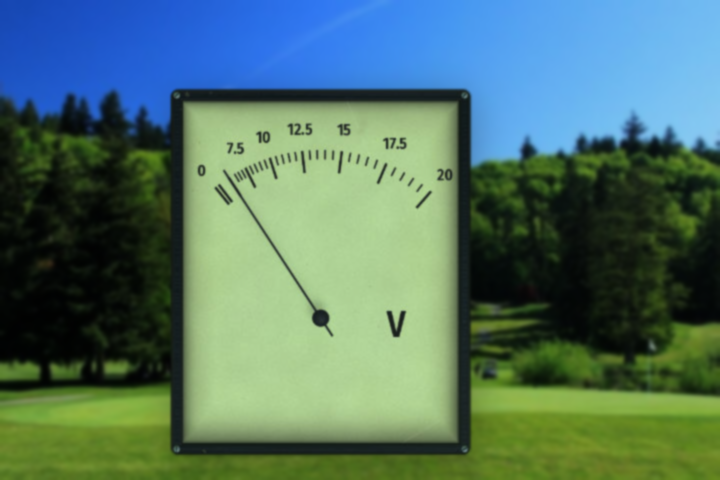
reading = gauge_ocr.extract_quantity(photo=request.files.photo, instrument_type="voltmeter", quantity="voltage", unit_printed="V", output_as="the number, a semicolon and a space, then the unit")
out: 5; V
